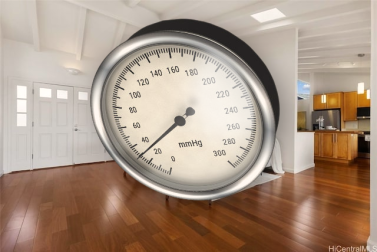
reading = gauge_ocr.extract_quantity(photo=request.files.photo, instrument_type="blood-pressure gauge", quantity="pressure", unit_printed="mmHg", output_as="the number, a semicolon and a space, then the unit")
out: 30; mmHg
